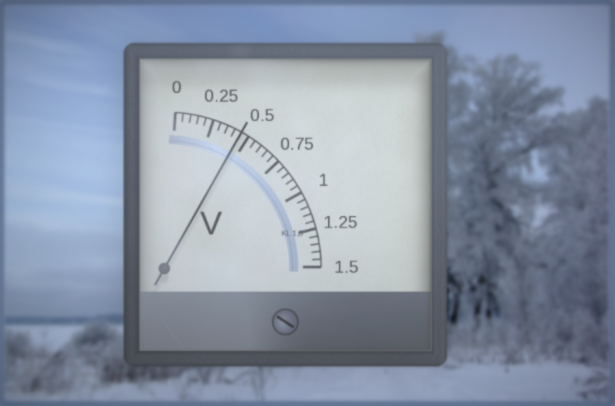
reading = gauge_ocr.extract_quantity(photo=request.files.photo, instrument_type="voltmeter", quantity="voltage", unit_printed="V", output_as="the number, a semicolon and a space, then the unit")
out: 0.45; V
